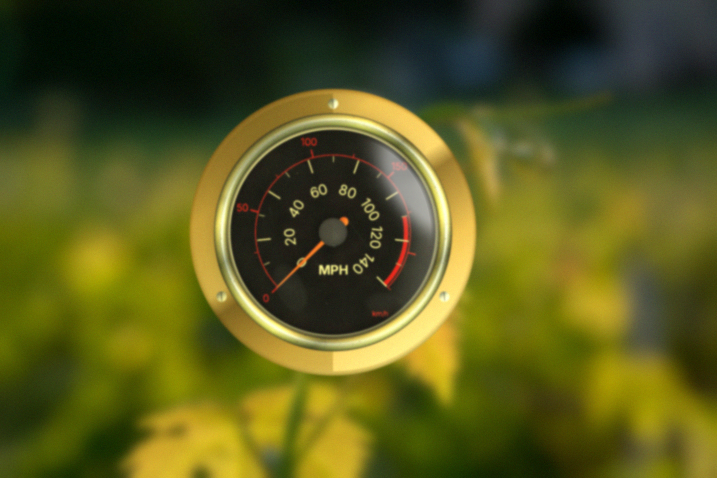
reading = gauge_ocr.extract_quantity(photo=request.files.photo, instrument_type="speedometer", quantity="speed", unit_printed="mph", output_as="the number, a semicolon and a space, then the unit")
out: 0; mph
